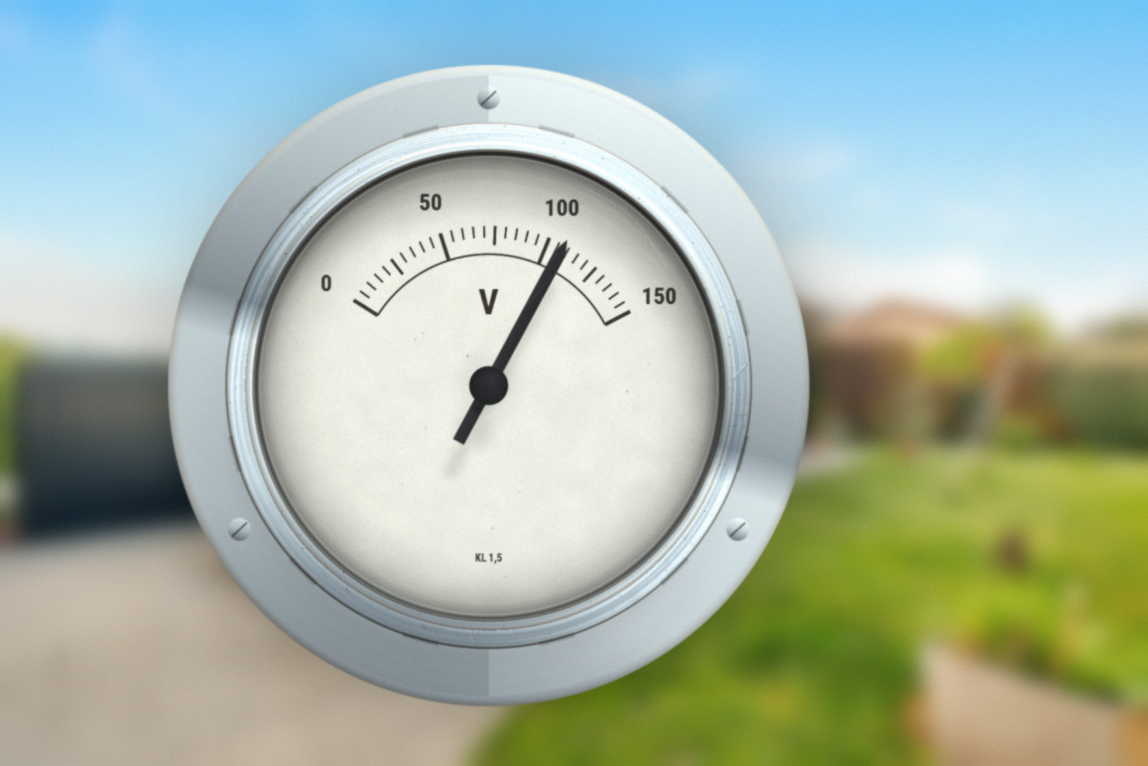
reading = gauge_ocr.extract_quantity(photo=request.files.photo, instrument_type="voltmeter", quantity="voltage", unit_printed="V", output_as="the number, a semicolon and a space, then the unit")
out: 107.5; V
